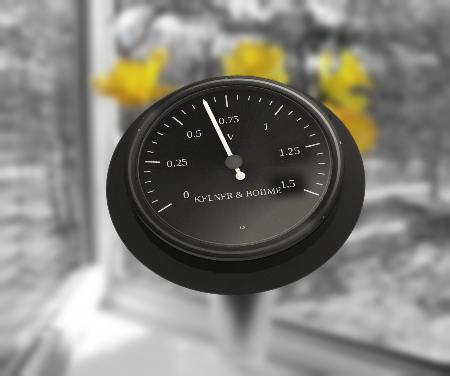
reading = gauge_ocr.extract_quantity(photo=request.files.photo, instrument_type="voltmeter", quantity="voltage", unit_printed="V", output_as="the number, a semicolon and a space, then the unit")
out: 0.65; V
